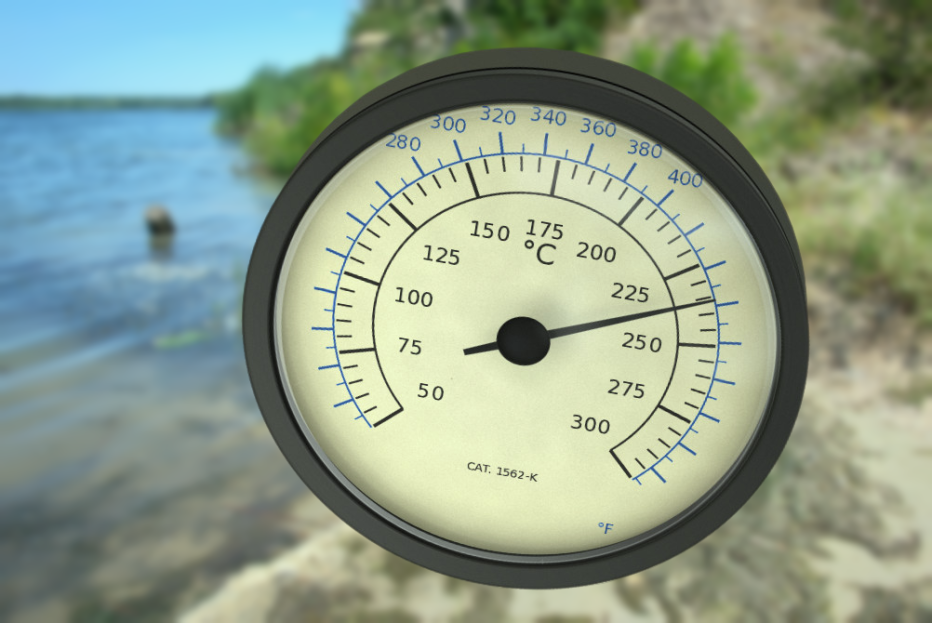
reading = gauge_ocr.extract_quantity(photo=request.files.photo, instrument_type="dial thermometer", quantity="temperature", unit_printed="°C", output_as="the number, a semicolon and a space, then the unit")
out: 235; °C
